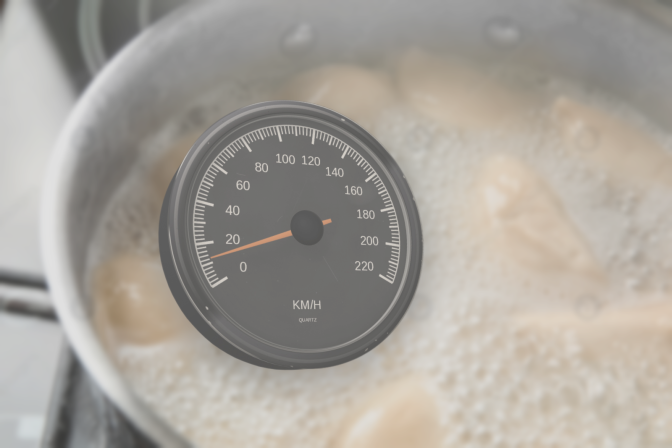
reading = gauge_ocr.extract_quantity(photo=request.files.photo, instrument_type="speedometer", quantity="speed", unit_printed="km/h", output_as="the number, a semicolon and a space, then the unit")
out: 12; km/h
